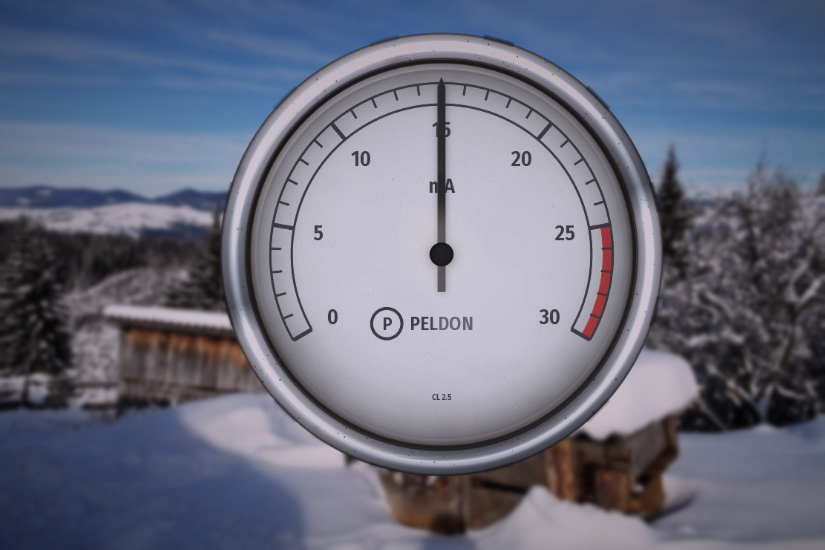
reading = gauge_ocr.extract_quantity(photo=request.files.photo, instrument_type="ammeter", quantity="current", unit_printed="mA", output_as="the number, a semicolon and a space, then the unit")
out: 15; mA
